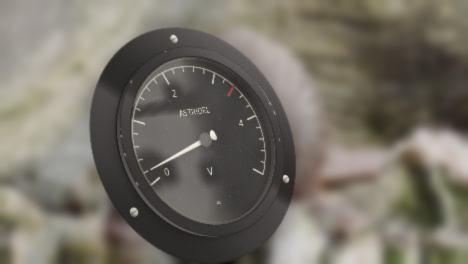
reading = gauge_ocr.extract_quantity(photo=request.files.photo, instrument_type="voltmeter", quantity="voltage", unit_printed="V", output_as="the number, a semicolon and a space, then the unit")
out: 0.2; V
